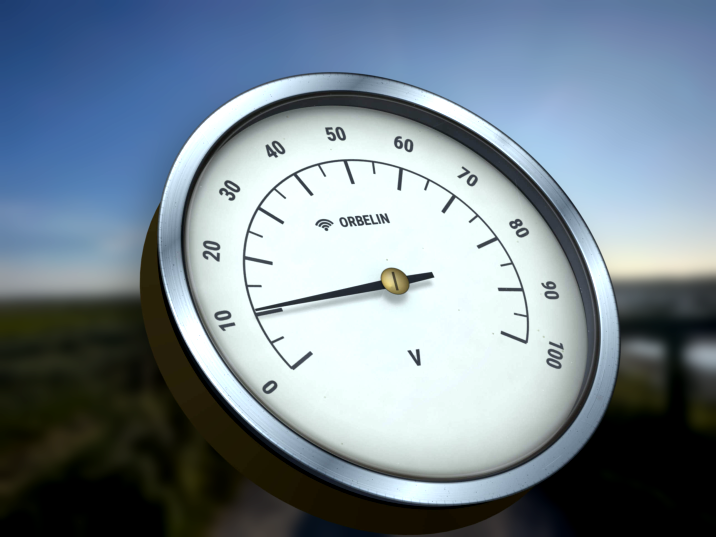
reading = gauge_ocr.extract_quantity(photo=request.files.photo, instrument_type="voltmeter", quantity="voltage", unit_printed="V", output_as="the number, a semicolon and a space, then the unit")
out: 10; V
